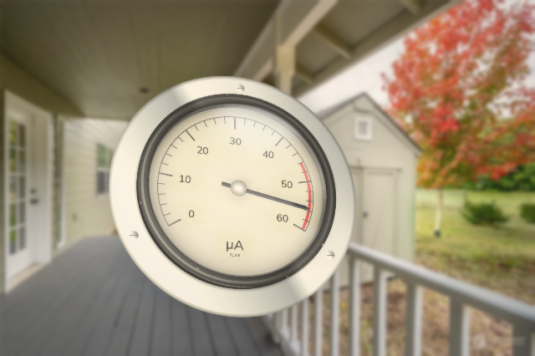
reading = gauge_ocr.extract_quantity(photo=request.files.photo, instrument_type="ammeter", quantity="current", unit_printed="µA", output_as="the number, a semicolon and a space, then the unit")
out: 56; µA
